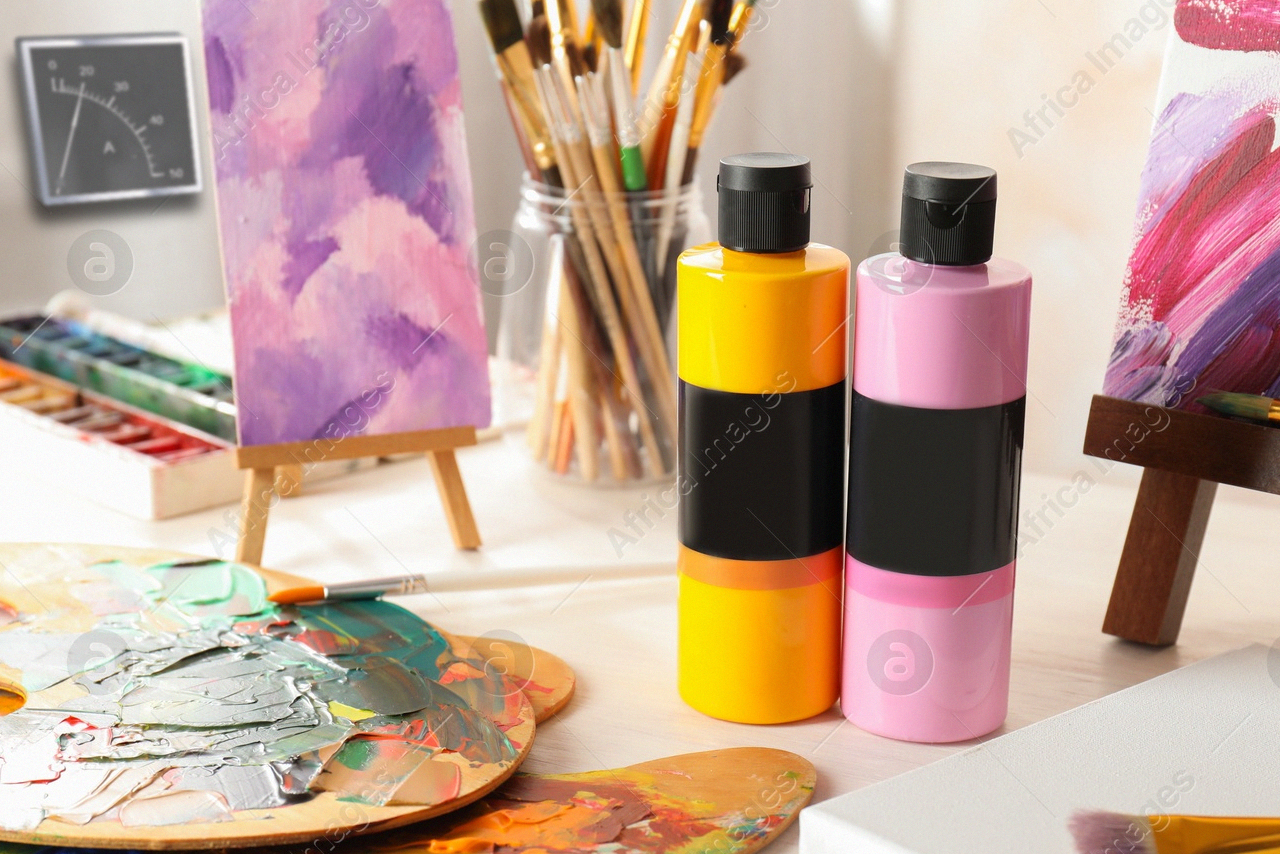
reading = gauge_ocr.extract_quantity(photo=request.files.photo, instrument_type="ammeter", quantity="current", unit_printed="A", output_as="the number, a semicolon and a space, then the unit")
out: 20; A
